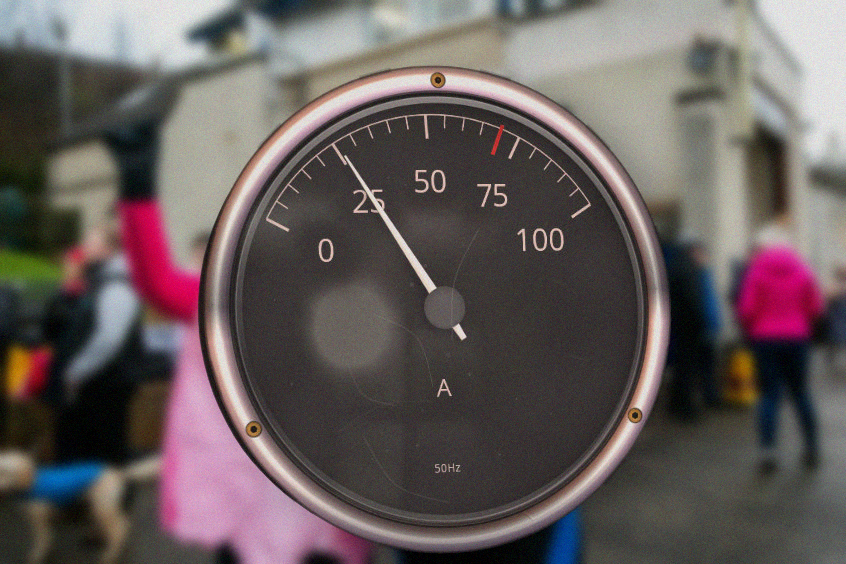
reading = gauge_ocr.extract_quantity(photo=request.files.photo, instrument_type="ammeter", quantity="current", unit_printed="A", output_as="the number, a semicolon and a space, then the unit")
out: 25; A
